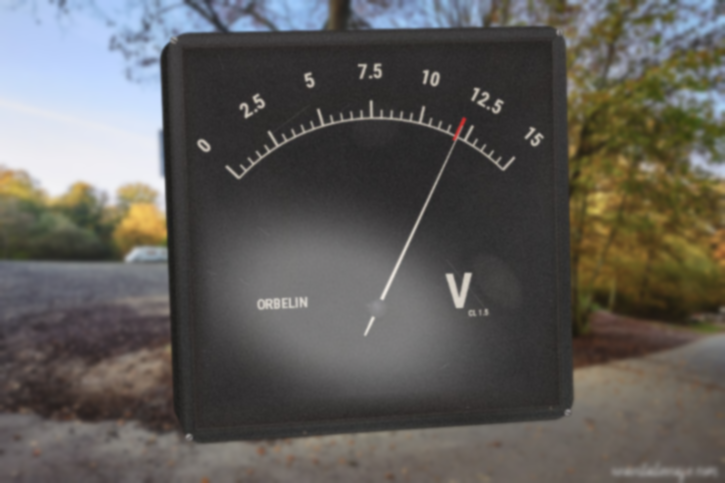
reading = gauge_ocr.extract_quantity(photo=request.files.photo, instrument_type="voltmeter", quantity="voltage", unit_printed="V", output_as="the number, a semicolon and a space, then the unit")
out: 12; V
